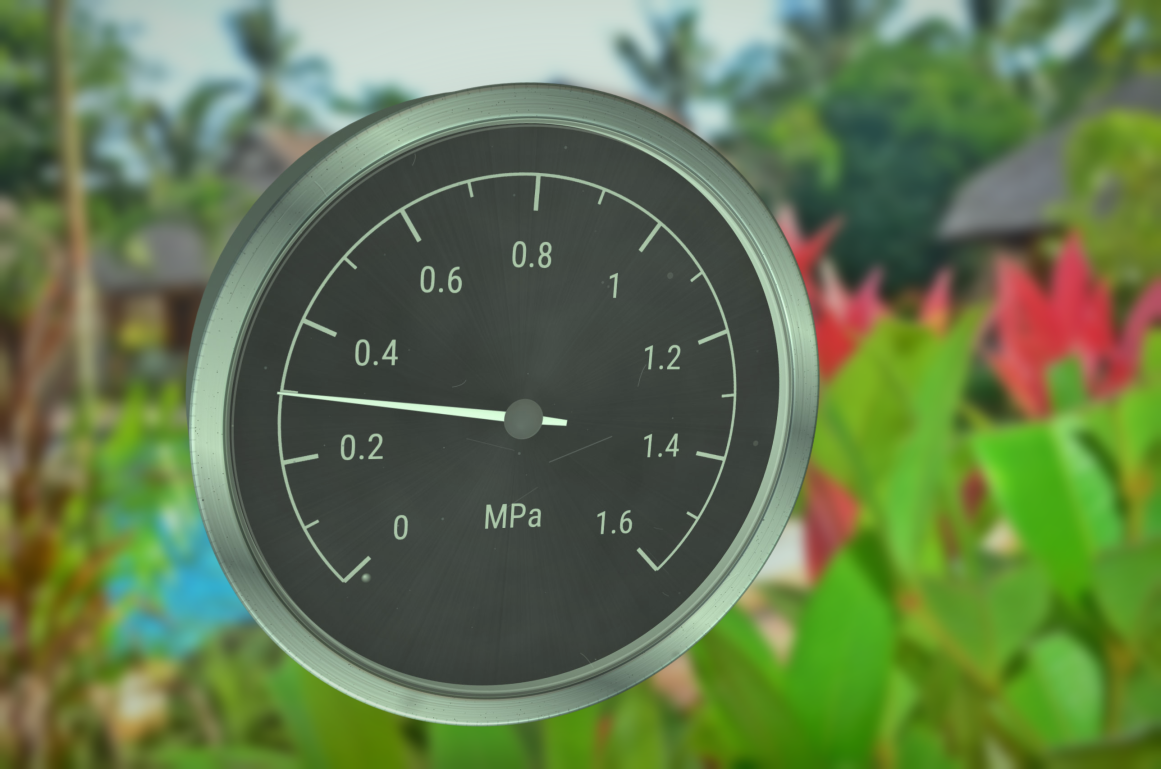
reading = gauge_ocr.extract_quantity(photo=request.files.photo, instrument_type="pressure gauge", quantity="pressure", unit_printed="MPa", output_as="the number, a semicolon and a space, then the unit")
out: 0.3; MPa
